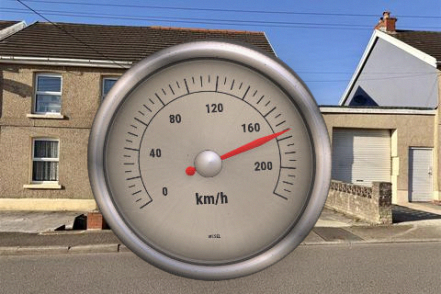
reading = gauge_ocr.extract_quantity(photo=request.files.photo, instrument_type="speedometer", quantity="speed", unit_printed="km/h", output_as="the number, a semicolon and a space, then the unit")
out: 175; km/h
